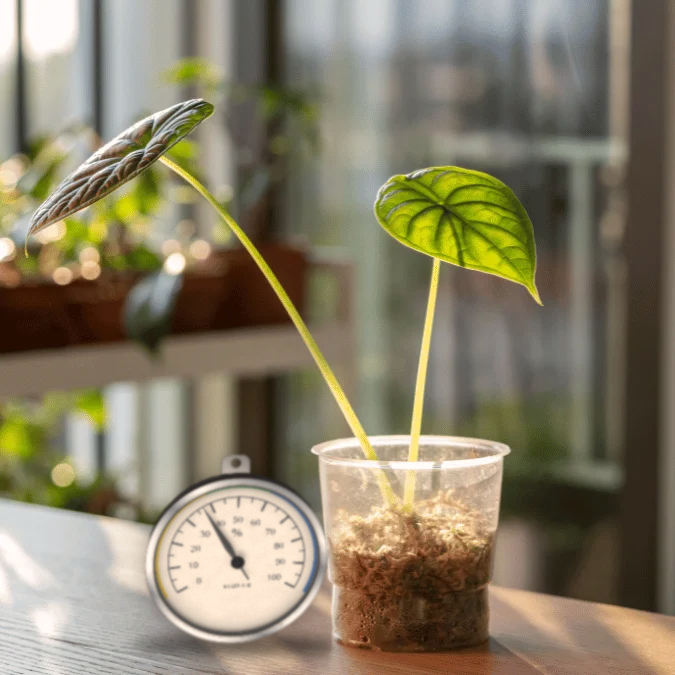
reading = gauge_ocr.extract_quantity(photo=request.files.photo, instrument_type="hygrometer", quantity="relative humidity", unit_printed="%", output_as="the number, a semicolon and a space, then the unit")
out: 37.5; %
